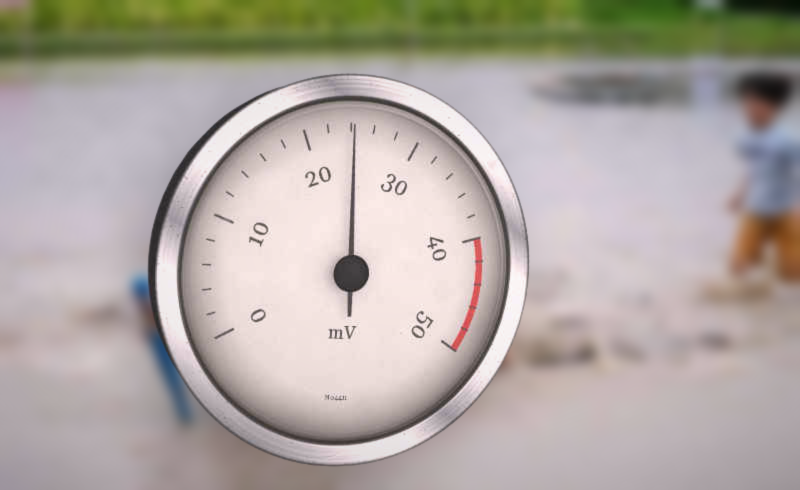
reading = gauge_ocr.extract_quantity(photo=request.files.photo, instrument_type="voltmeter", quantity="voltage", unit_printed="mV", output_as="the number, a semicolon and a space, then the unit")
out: 24; mV
